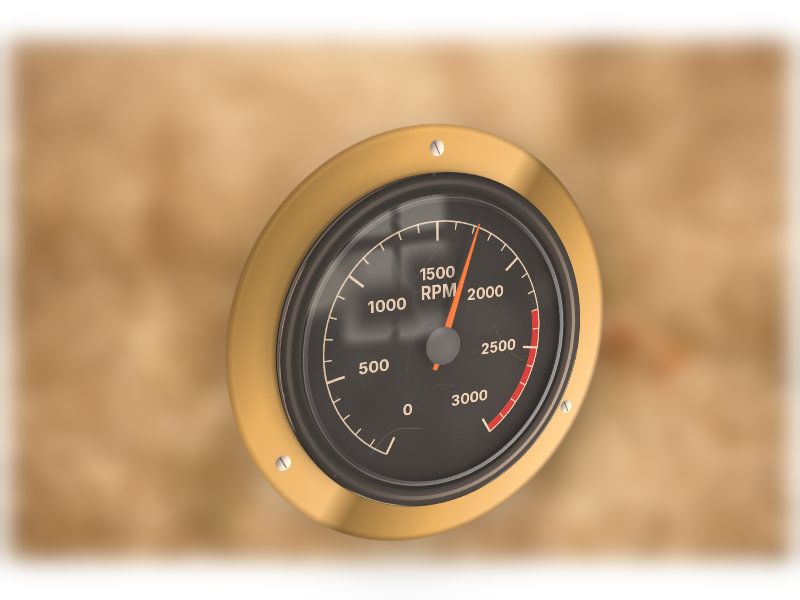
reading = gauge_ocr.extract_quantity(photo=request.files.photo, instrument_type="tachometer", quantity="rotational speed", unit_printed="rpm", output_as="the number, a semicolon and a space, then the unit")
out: 1700; rpm
